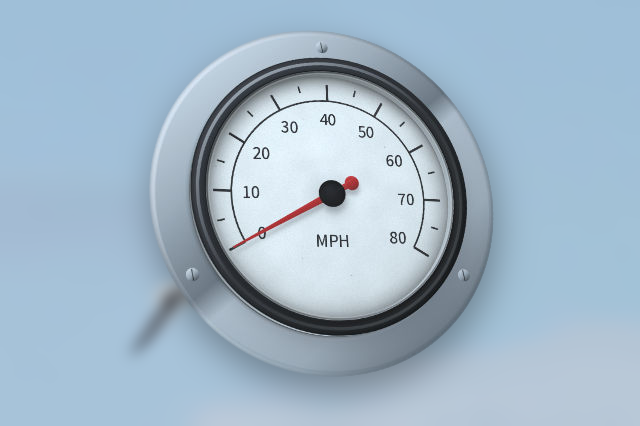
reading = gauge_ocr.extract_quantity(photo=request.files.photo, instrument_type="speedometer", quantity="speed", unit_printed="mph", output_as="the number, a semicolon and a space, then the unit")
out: 0; mph
